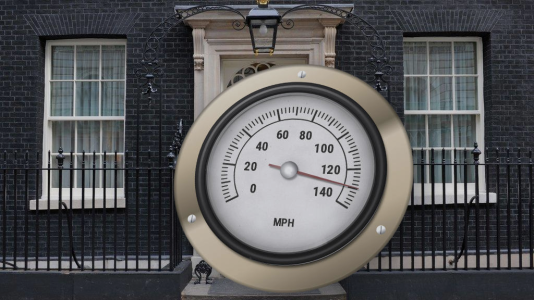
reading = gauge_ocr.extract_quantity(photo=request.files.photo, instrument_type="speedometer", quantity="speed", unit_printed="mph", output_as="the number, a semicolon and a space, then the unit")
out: 130; mph
